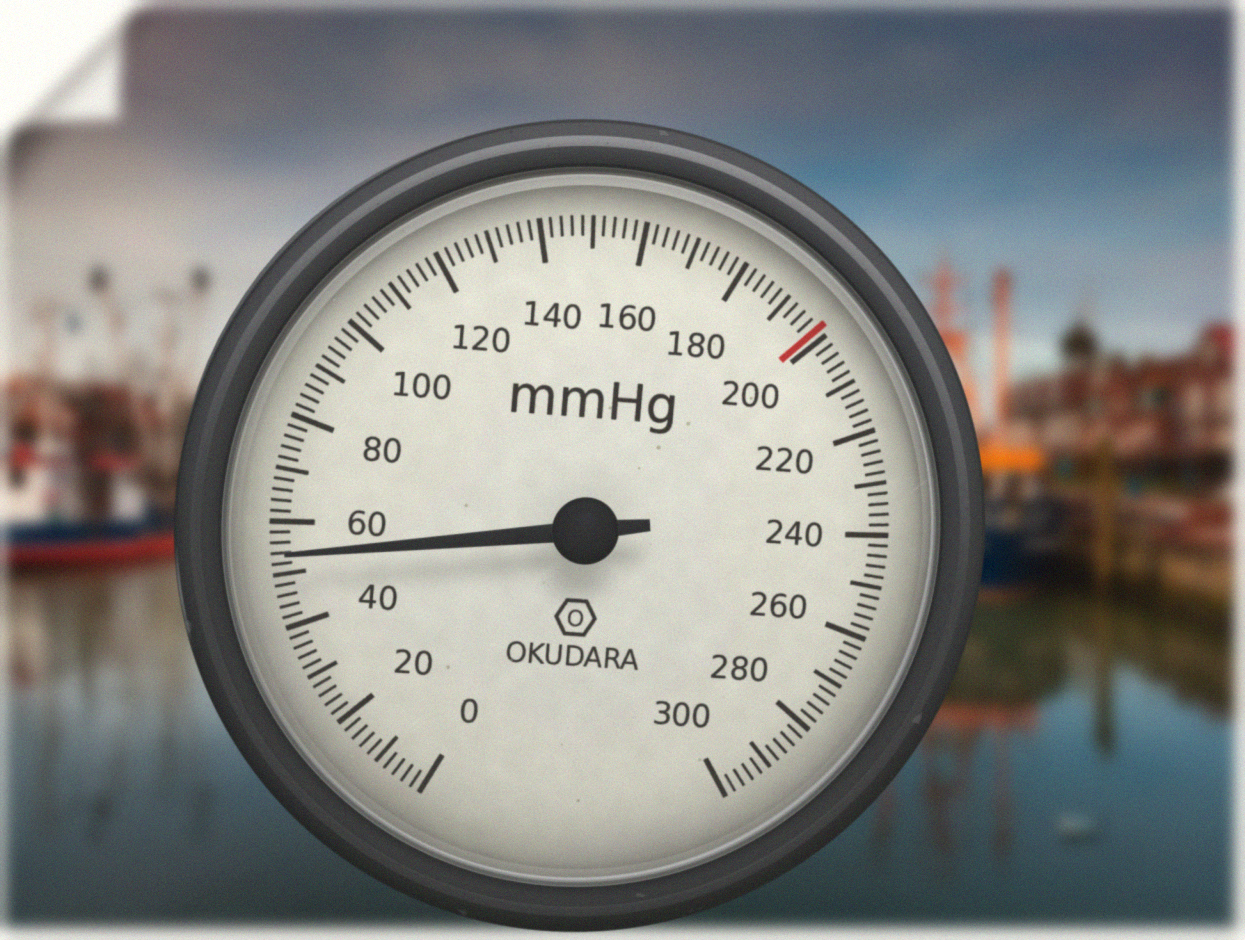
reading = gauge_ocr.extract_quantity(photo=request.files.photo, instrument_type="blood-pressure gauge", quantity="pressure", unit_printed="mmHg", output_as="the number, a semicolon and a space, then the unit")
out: 54; mmHg
